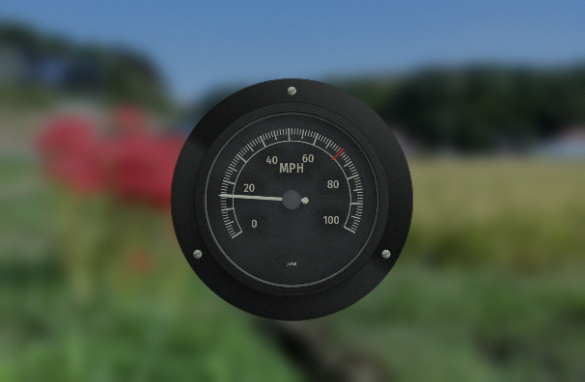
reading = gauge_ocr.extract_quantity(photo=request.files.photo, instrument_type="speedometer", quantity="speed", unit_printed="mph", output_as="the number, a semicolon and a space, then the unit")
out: 15; mph
